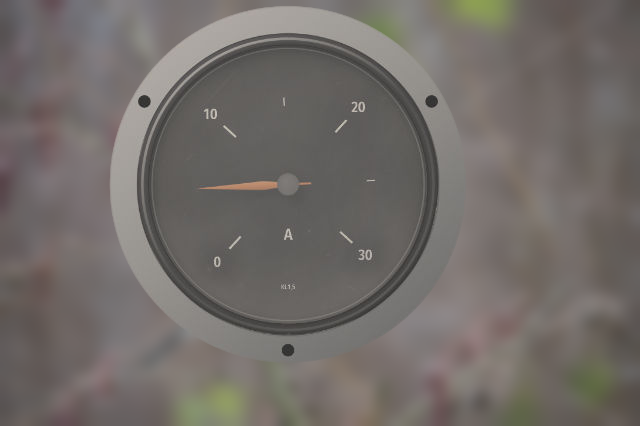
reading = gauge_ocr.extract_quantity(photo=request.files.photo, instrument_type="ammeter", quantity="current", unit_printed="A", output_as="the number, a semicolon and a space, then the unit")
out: 5; A
